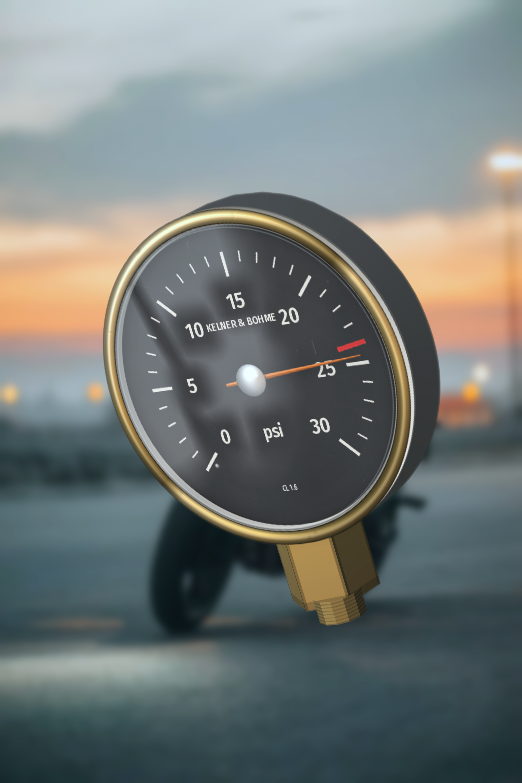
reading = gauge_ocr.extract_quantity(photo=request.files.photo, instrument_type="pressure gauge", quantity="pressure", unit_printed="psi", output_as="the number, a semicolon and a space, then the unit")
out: 24.5; psi
